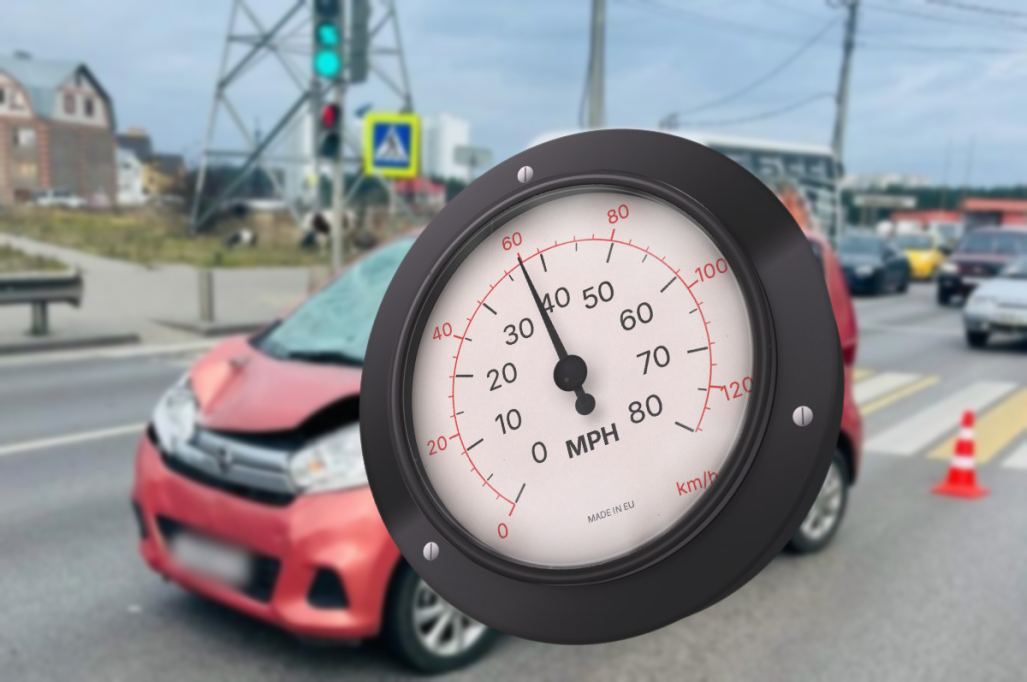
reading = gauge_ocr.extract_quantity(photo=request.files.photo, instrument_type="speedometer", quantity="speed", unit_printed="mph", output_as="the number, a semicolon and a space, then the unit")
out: 37.5; mph
